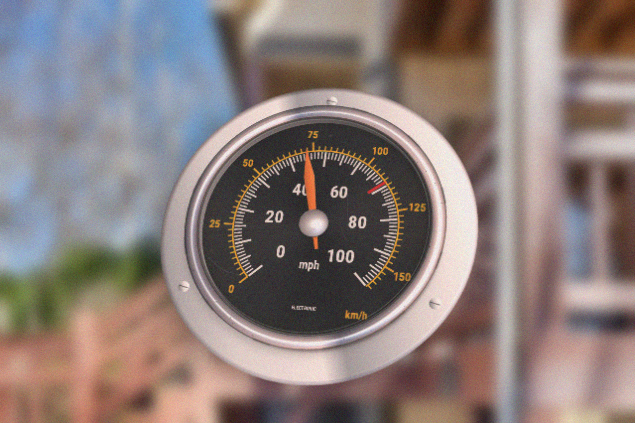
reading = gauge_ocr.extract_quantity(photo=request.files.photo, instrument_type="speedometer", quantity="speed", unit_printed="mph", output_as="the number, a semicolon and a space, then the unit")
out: 45; mph
